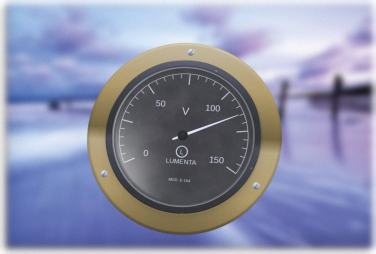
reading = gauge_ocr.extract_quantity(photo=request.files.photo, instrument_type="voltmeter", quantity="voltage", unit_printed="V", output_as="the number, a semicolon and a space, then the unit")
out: 115; V
